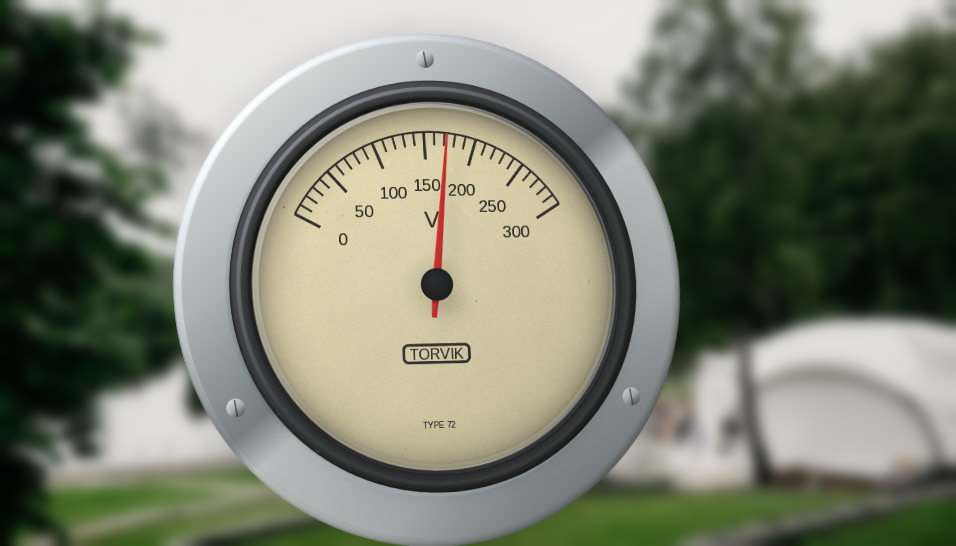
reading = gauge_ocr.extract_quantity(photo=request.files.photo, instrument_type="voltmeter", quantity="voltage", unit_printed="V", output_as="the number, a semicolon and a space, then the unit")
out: 170; V
